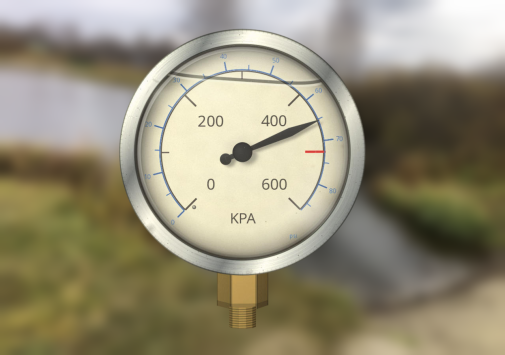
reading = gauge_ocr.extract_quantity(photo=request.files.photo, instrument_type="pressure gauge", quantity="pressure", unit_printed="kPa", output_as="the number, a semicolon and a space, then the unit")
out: 450; kPa
